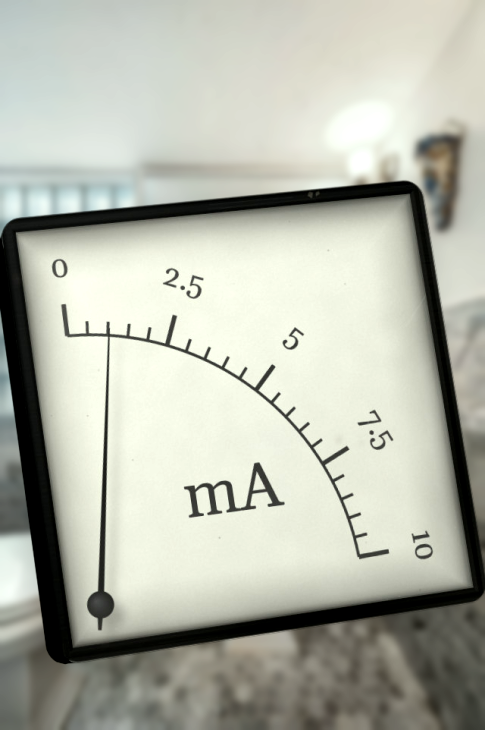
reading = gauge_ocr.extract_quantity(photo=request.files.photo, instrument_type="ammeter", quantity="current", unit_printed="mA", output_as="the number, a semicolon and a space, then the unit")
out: 1; mA
